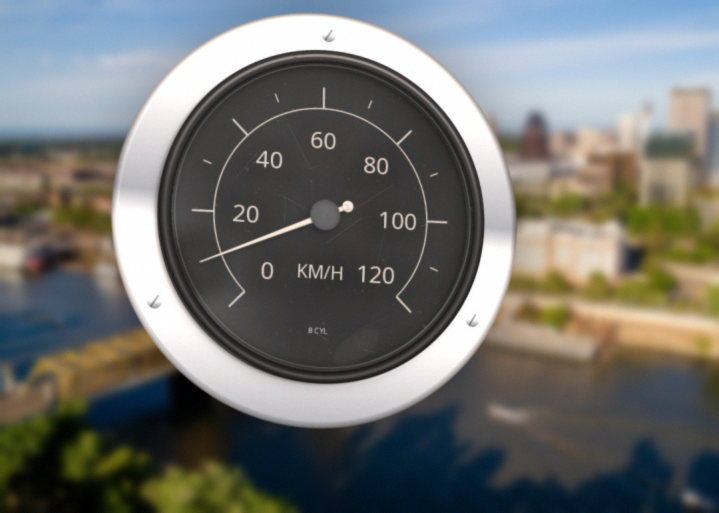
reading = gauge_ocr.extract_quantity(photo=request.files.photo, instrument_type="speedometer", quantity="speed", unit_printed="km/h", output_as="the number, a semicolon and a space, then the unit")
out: 10; km/h
